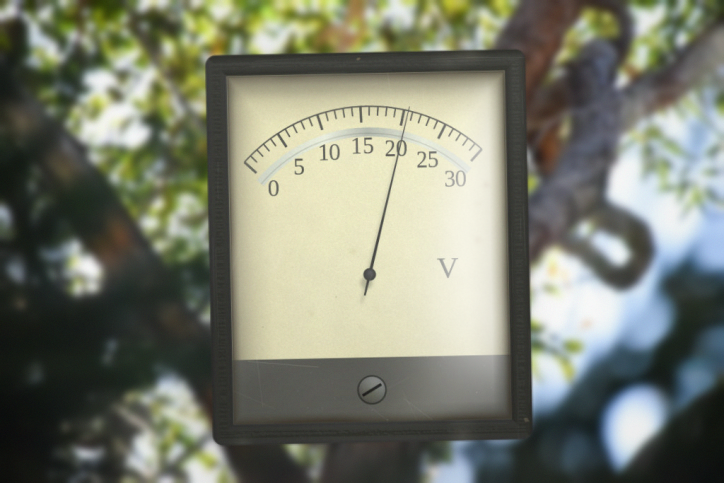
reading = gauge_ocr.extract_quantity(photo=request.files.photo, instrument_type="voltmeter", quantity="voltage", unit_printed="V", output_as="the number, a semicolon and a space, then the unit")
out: 20.5; V
